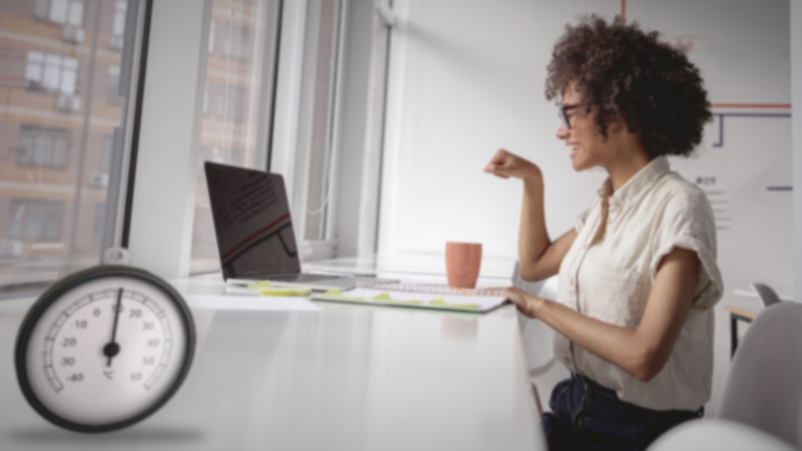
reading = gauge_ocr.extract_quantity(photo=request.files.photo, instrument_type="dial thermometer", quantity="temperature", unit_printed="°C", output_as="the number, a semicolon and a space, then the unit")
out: 10; °C
